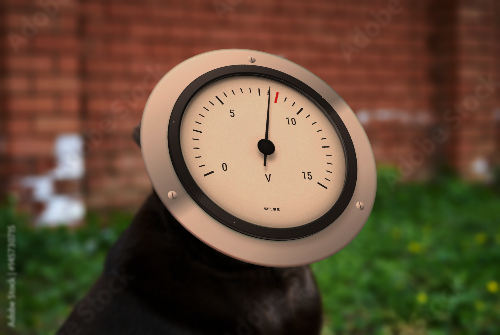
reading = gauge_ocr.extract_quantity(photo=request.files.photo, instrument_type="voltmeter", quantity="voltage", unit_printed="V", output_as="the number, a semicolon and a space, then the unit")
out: 8; V
